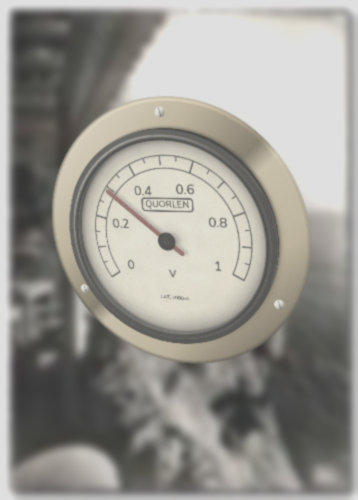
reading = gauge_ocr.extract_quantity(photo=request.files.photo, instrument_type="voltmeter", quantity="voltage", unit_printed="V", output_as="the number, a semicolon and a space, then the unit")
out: 0.3; V
